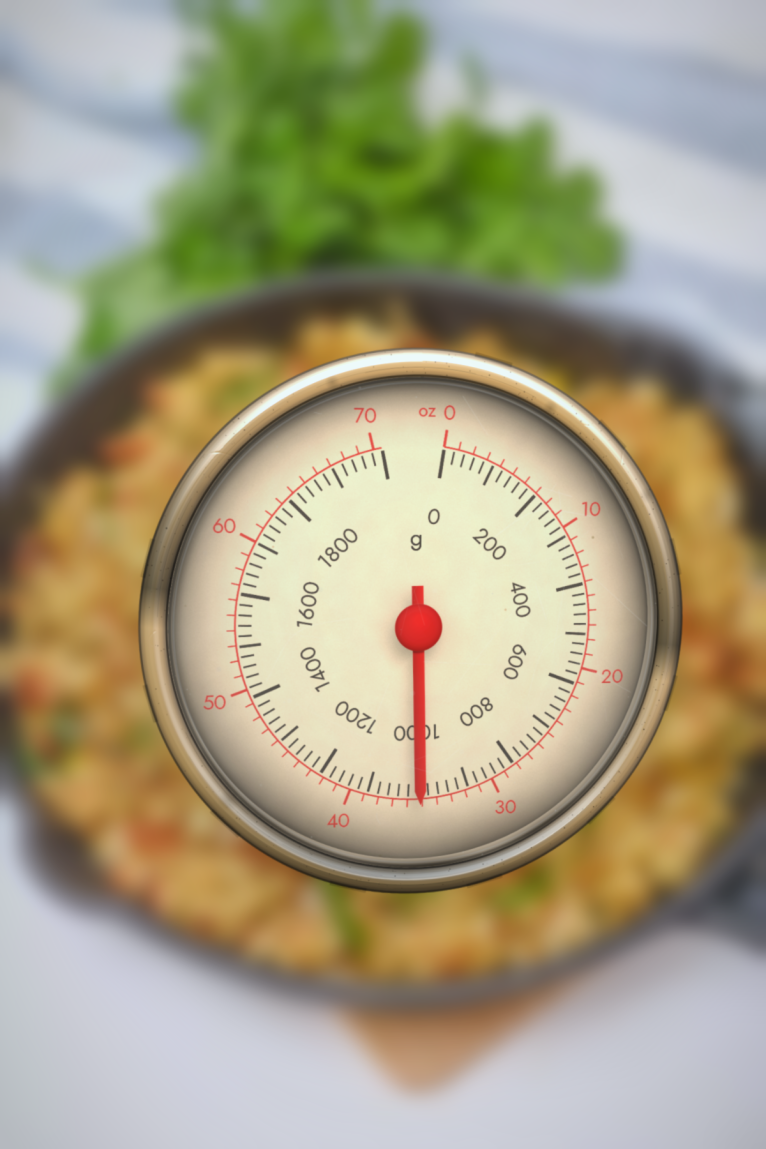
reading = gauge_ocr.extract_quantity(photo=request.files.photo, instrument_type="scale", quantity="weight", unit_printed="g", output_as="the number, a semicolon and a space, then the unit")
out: 1000; g
